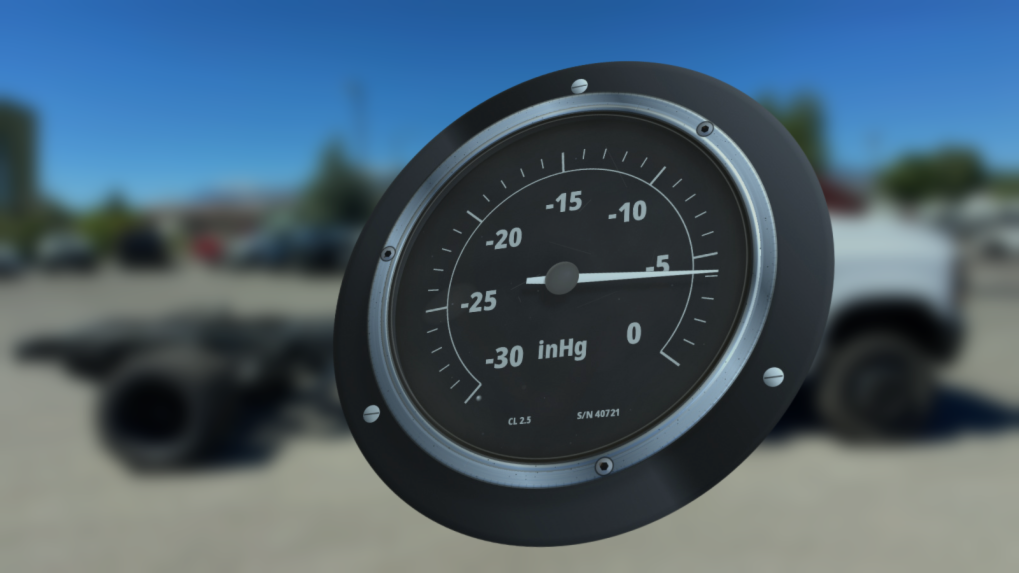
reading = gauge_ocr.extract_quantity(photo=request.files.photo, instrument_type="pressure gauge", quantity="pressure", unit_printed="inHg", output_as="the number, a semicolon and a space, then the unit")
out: -4; inHg
